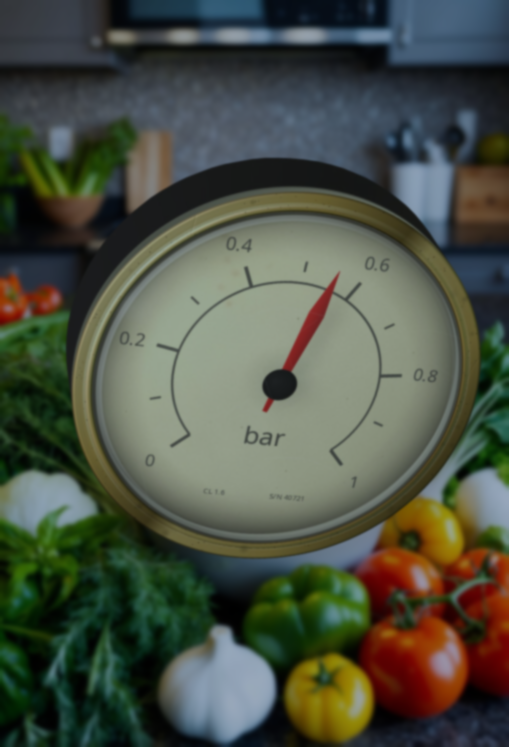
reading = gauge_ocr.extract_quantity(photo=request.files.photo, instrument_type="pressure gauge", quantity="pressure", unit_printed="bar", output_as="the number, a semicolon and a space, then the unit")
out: 0.55; bar
